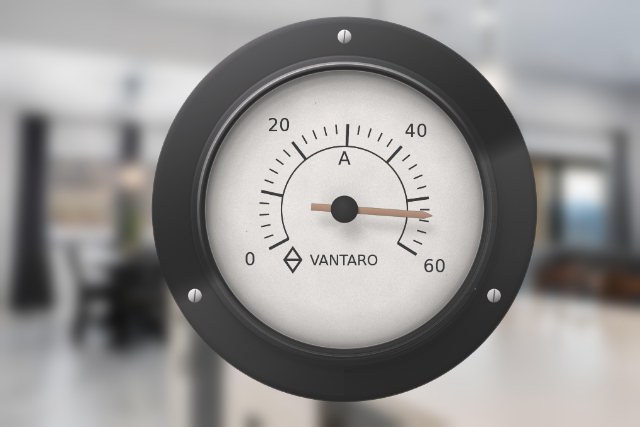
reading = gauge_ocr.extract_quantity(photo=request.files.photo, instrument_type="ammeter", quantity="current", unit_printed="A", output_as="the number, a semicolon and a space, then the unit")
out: 53; A
